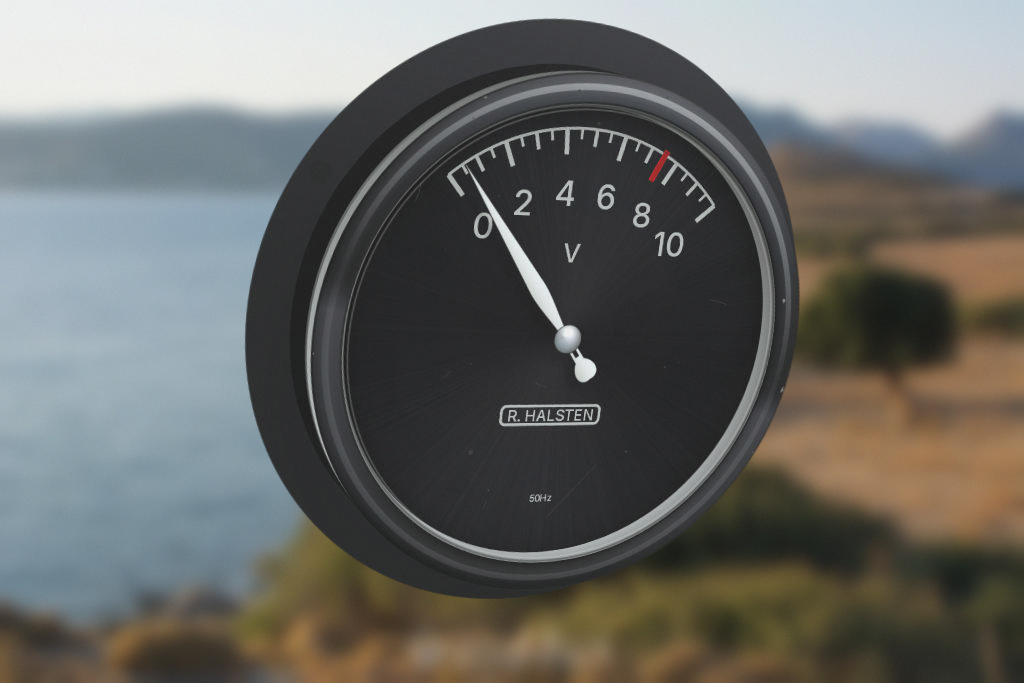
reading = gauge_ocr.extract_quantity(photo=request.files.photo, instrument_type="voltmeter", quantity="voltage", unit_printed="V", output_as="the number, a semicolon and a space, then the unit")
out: 0.5; V
